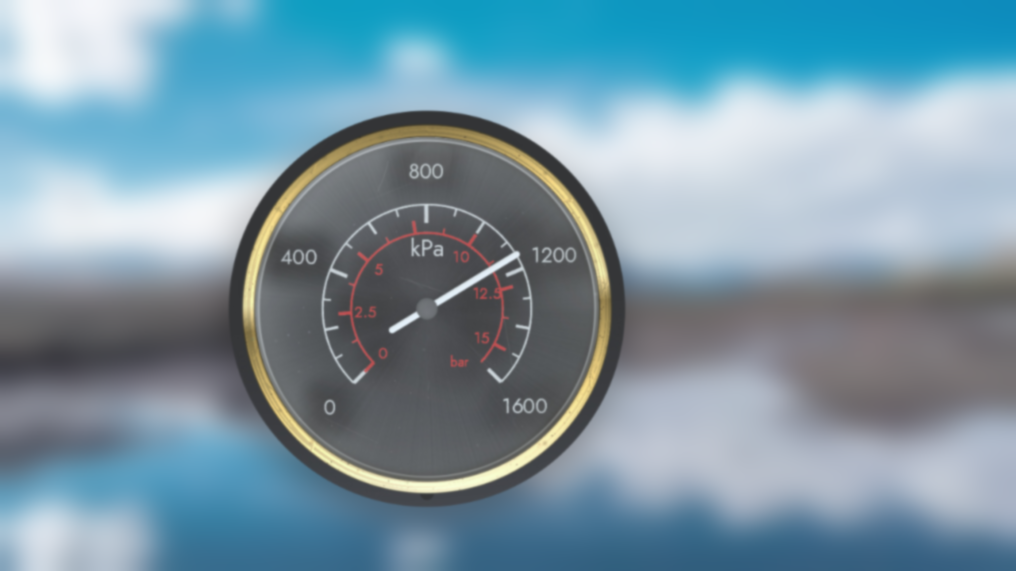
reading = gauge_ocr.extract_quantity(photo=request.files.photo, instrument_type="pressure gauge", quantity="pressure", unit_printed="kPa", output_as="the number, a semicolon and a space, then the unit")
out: 1150; kPa
